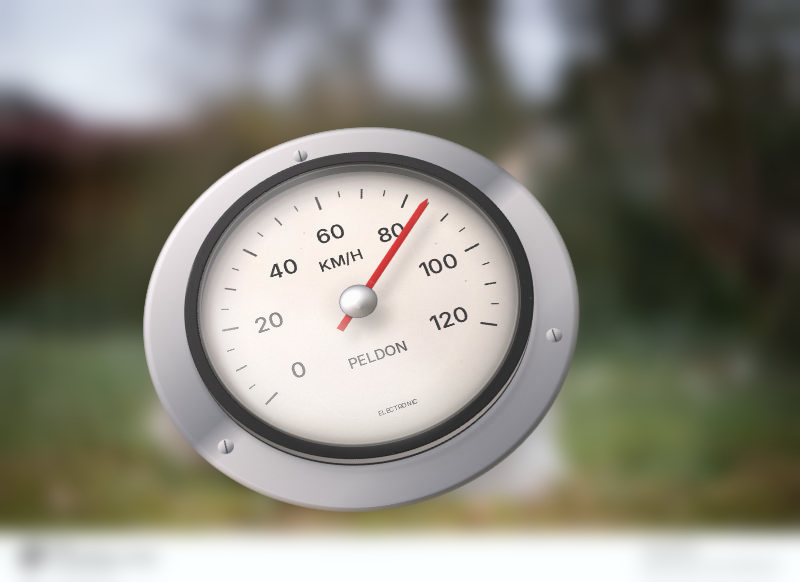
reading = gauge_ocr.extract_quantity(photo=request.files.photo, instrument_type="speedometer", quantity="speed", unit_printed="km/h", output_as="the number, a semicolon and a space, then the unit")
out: 85; km/h
